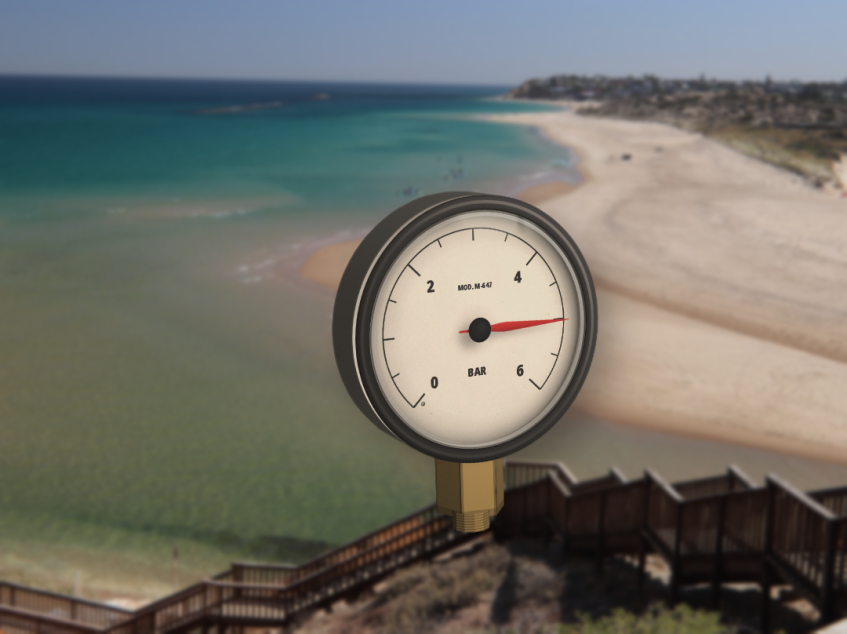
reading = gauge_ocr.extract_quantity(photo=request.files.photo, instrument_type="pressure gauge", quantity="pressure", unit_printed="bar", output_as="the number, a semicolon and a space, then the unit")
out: 5; bar
